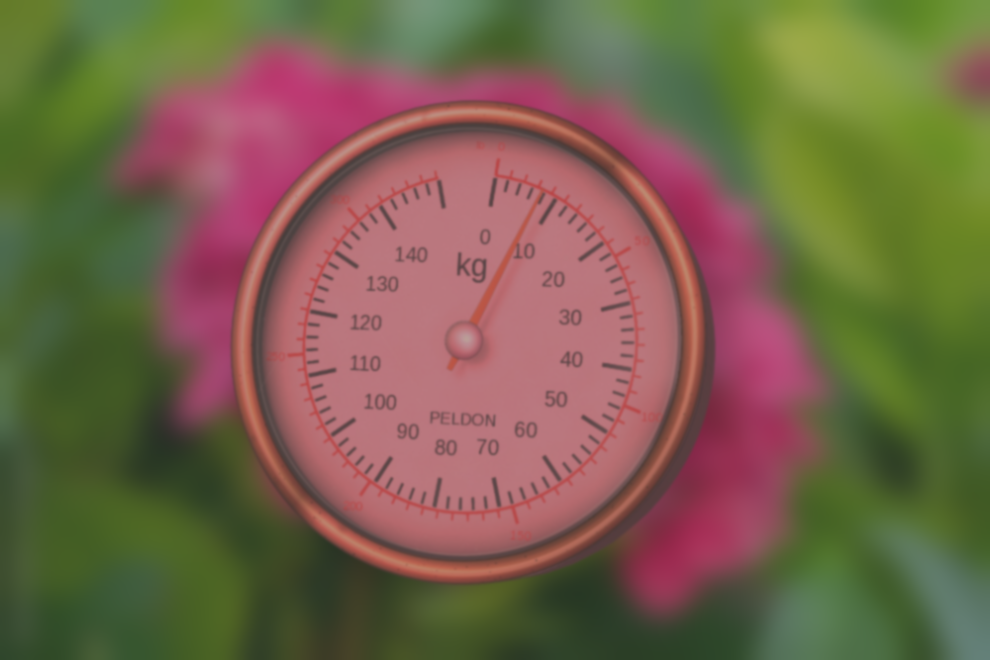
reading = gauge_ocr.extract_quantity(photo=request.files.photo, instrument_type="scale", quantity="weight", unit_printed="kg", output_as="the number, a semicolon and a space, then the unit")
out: 8; kg
